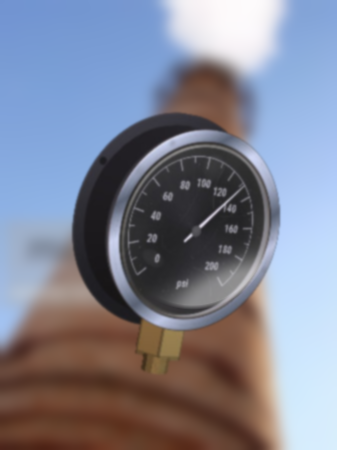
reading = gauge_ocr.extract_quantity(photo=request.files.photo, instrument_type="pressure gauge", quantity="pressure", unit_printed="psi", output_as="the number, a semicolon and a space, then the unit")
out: 130; psi
